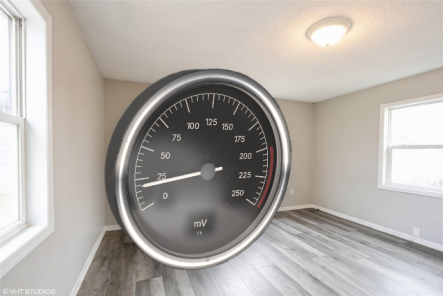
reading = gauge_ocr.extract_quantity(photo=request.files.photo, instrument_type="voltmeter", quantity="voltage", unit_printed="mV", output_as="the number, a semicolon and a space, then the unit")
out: 20; mV
